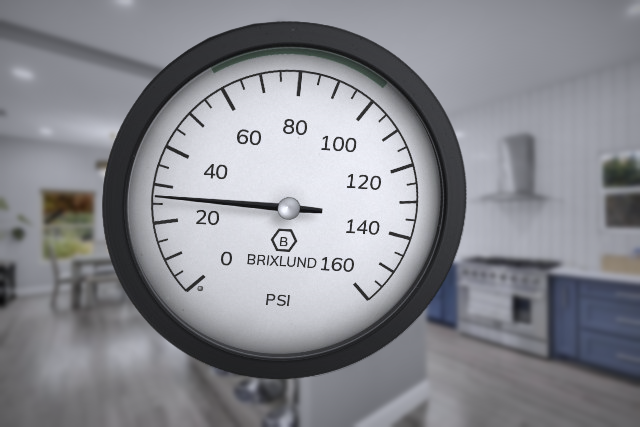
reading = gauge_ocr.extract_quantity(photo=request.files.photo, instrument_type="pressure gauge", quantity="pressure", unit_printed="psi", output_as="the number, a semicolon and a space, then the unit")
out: 27.5; psi
